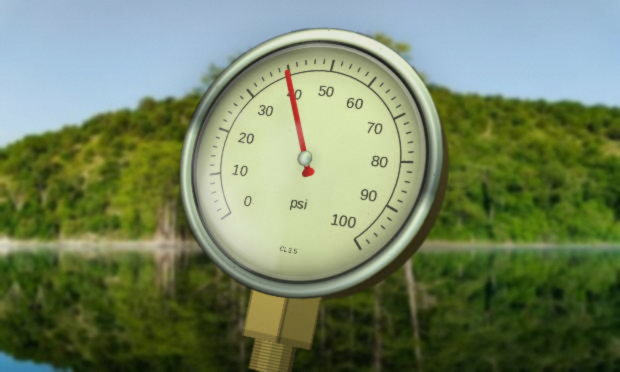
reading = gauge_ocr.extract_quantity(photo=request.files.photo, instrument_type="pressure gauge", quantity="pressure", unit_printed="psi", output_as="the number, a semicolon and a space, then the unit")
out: 40; psi
